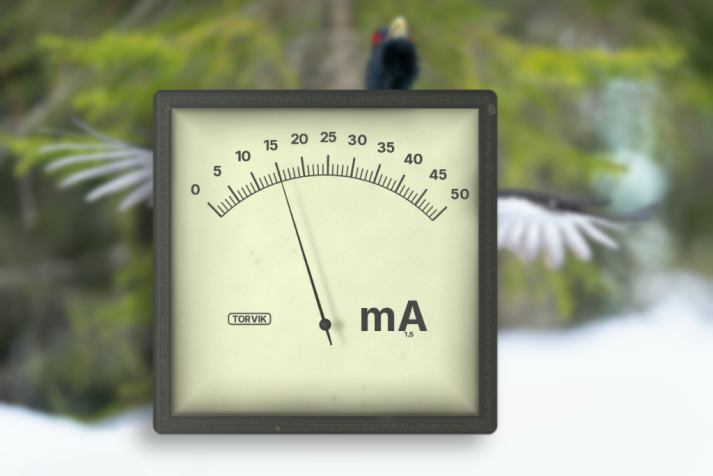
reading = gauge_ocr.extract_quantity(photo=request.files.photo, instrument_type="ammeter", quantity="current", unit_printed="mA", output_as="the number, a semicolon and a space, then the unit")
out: 15; mA
